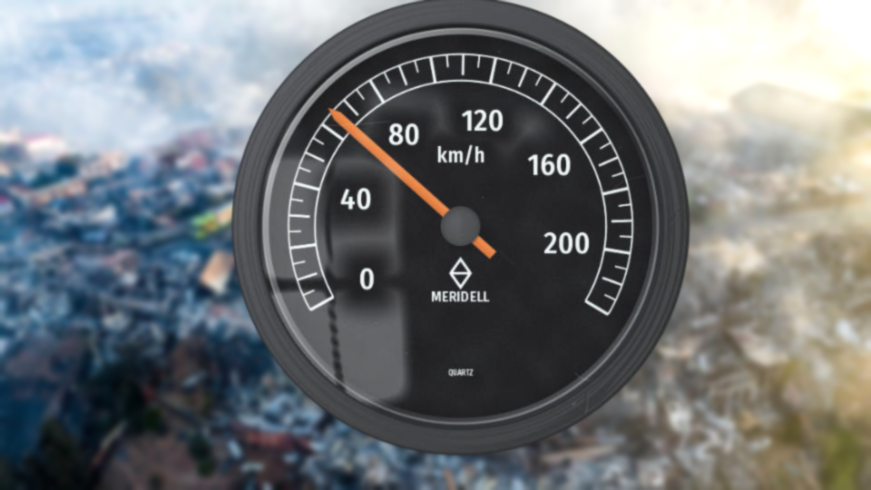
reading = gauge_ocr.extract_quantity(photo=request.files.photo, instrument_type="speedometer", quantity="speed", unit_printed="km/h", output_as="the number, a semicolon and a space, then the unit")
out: 65; km/h
